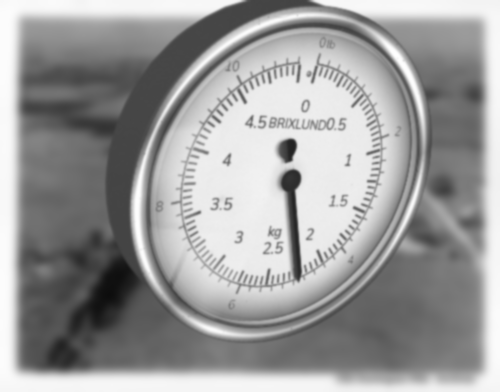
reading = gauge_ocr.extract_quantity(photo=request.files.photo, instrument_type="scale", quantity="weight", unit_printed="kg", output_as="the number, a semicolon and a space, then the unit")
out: 2.25; kg
